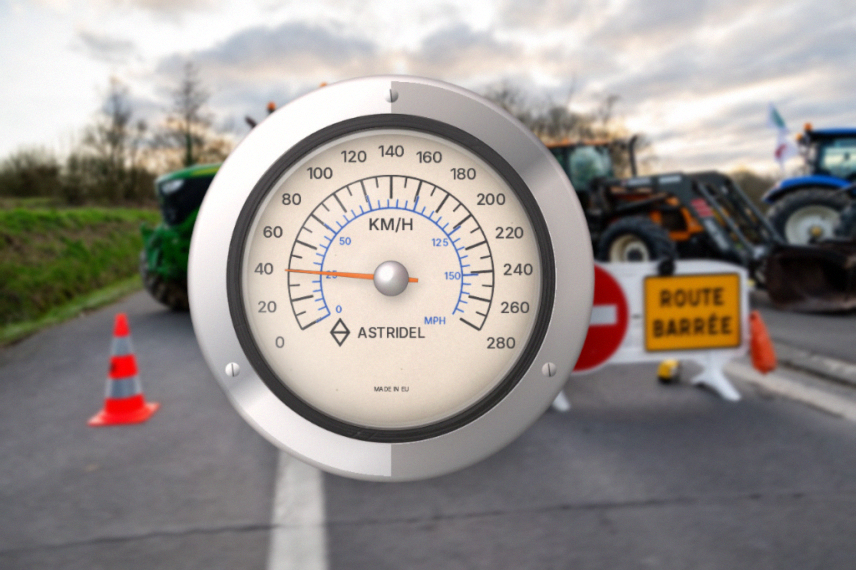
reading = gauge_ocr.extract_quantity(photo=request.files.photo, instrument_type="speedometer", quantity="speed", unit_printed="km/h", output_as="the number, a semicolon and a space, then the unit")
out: 40; km/h
